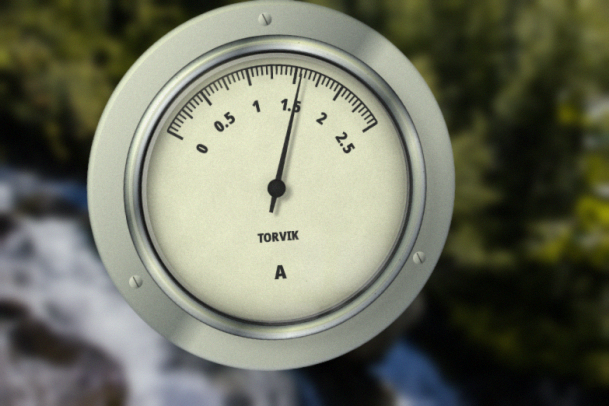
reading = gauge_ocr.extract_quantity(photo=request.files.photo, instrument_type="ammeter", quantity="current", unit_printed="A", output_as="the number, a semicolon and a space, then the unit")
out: 1.55; A
